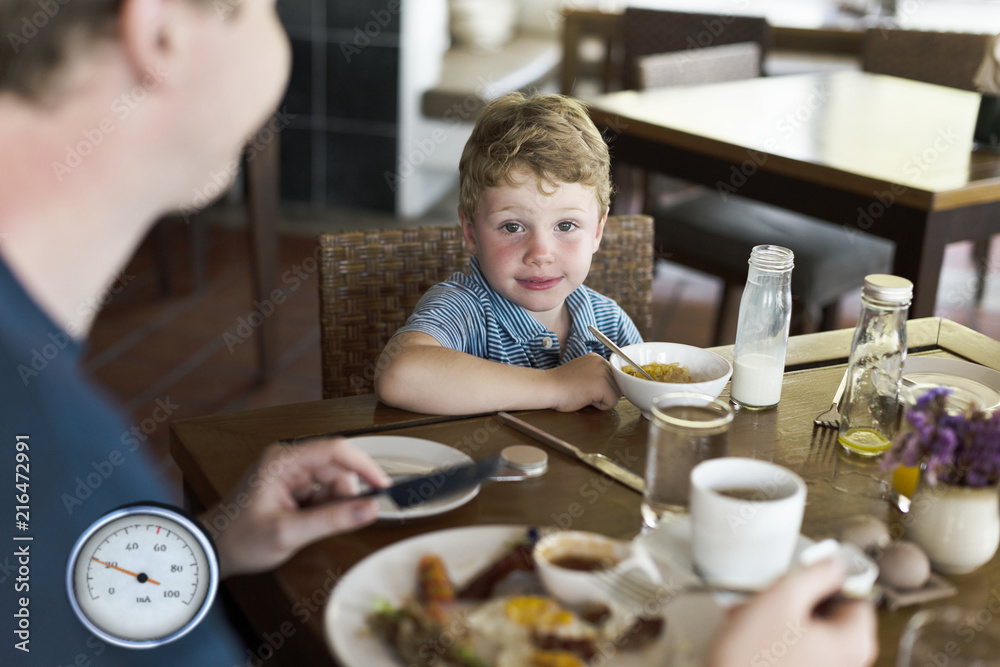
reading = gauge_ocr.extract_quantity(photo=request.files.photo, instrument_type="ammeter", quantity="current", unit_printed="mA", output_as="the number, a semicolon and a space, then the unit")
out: 20; mA
